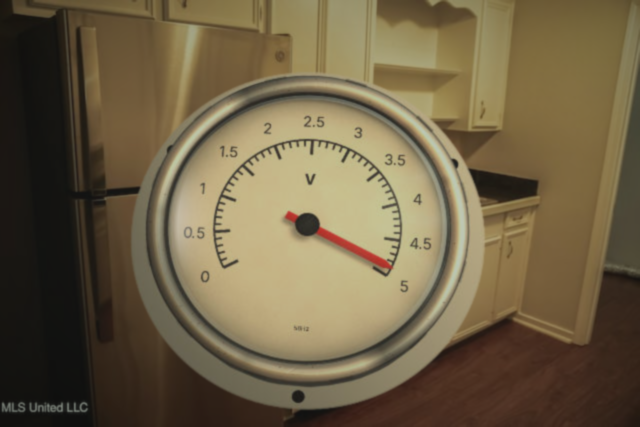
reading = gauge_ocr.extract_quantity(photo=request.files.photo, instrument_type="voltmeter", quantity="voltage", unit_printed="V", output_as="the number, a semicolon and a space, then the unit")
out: 4.9; V
